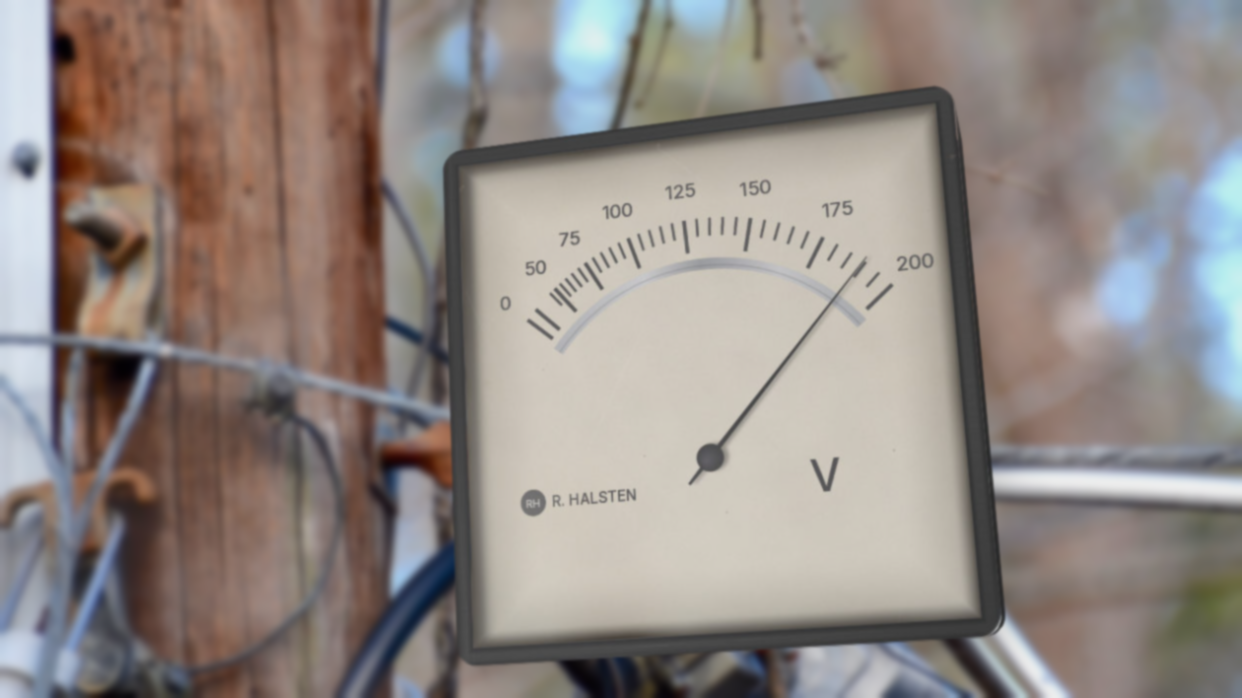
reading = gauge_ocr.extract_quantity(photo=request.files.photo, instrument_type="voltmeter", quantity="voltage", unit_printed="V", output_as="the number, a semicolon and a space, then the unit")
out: 190; V
